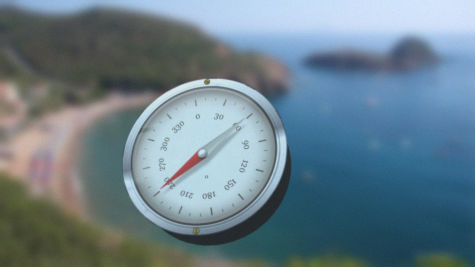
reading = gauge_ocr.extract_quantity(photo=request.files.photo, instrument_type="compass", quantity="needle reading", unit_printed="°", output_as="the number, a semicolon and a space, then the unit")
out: 240; °
